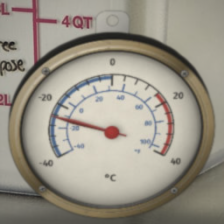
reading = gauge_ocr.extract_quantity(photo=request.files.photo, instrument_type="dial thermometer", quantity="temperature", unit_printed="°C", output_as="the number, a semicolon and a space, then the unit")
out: -24; °C
